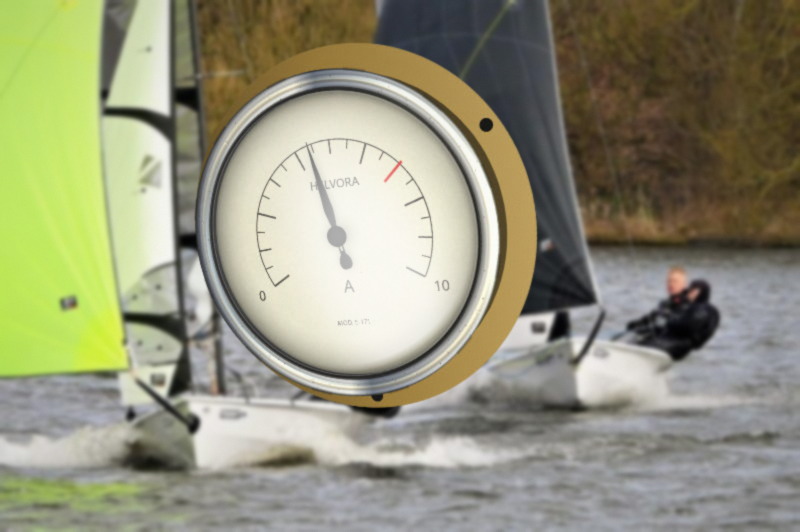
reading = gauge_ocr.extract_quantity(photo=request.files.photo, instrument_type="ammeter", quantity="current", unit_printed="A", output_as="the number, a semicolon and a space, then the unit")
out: 4.5; A
